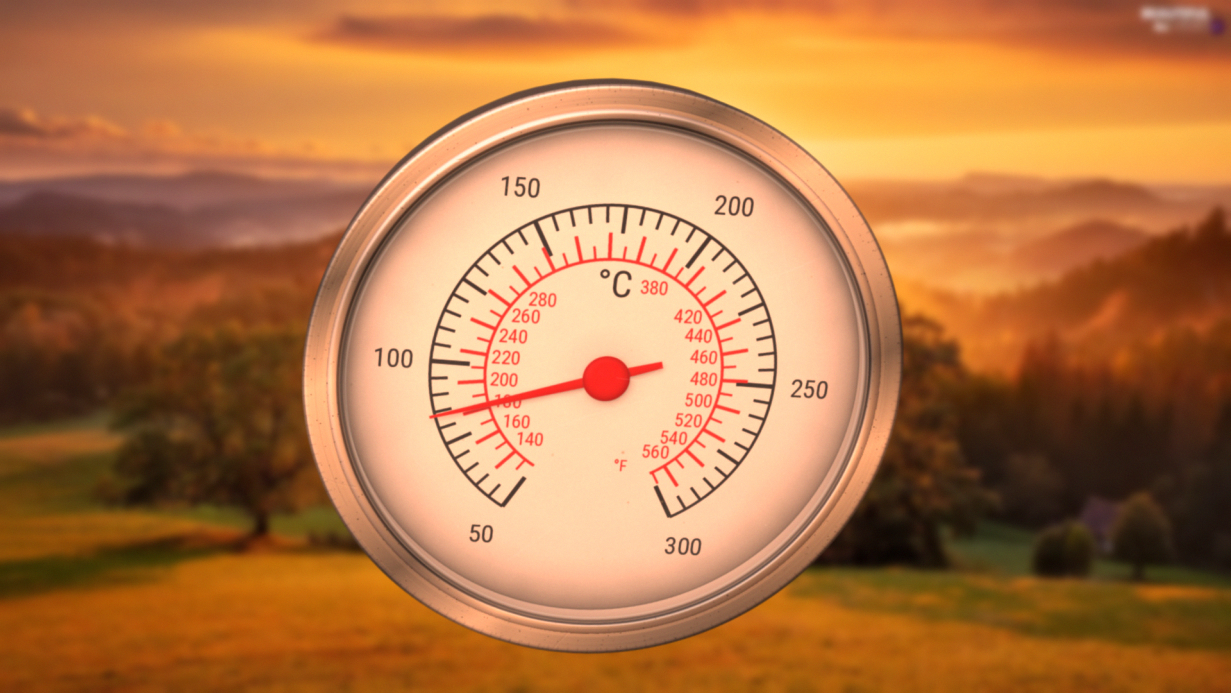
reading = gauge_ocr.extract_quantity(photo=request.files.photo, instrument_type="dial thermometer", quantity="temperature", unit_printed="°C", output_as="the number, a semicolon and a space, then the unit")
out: 85; °C
